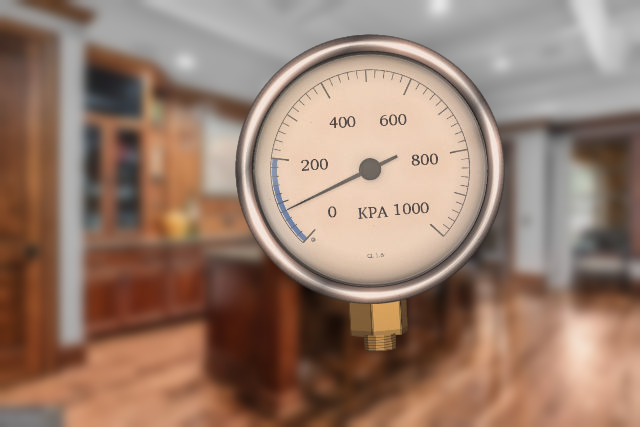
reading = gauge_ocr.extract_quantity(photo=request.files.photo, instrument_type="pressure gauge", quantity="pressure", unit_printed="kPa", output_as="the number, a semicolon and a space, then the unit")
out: 80; kPa
